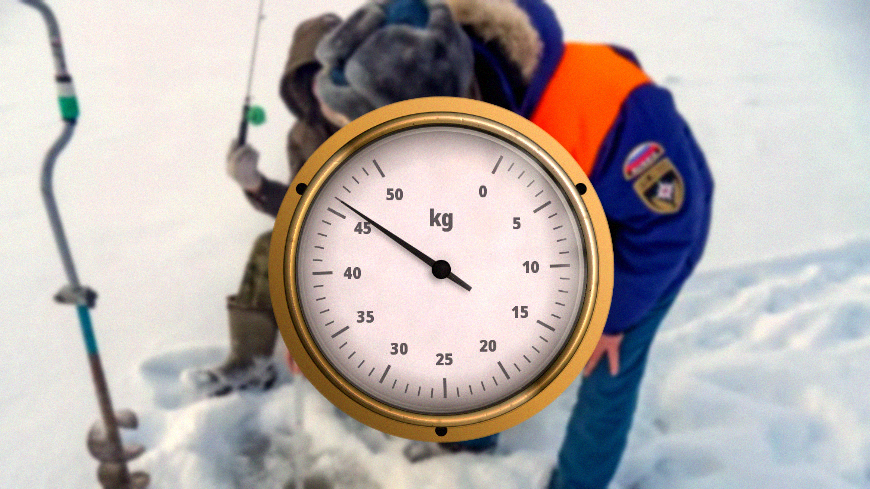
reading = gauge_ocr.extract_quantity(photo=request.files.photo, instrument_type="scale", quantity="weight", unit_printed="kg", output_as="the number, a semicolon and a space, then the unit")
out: 46; kg
